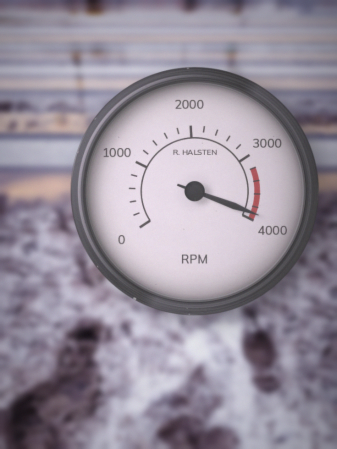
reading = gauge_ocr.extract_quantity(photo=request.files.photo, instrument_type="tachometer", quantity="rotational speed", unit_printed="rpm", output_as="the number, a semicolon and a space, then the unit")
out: 3900; rpm
